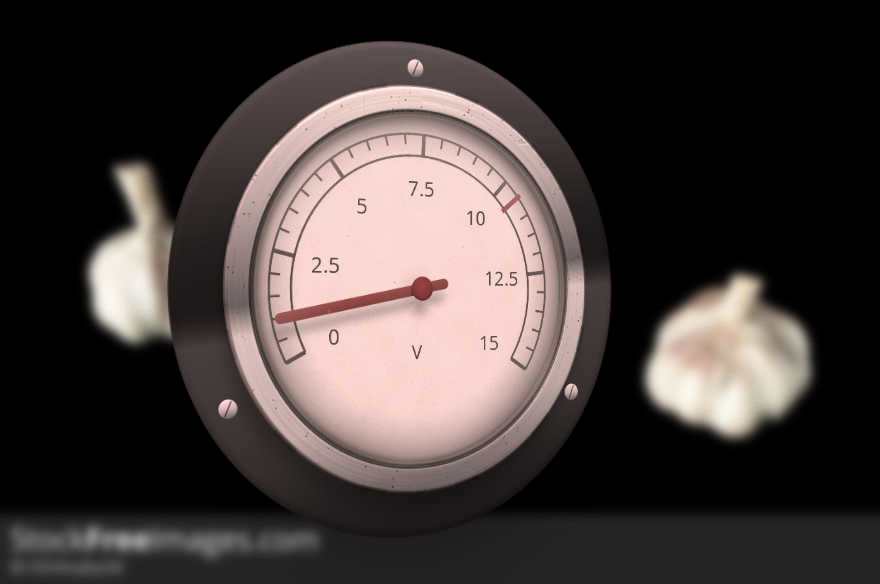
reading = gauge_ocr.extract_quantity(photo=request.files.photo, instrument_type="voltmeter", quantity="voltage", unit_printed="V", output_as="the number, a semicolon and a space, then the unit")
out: 1; V
